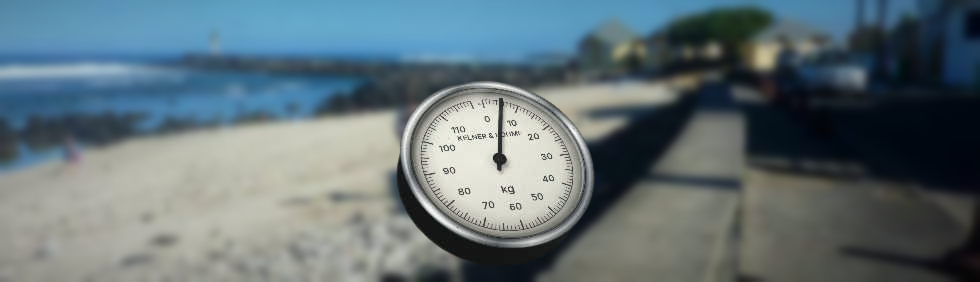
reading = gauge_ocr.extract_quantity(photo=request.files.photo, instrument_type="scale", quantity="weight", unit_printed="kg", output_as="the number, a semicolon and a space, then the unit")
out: 5; kg
